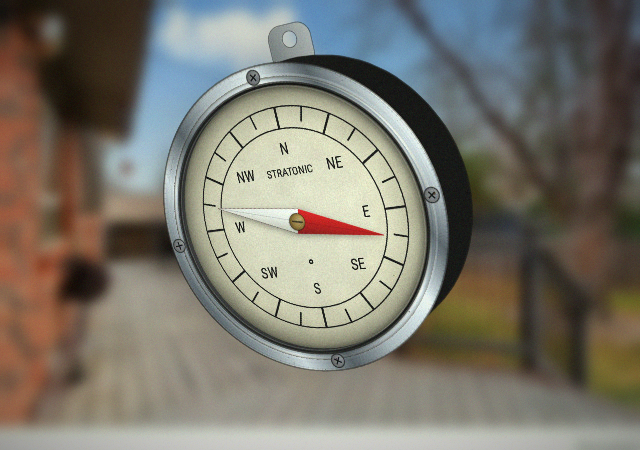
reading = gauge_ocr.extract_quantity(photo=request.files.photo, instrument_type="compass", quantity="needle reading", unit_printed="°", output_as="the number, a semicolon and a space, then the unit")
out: 105; °
